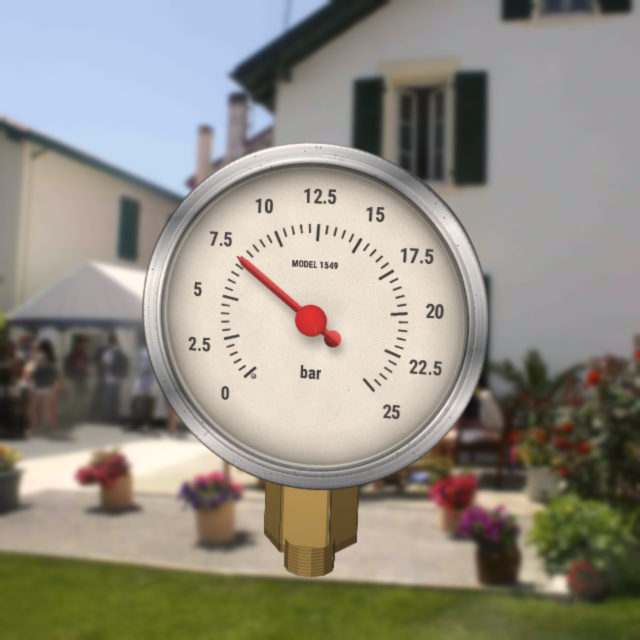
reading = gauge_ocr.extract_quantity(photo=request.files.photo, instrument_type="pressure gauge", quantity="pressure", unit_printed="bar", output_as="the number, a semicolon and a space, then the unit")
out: 7.5; bar
